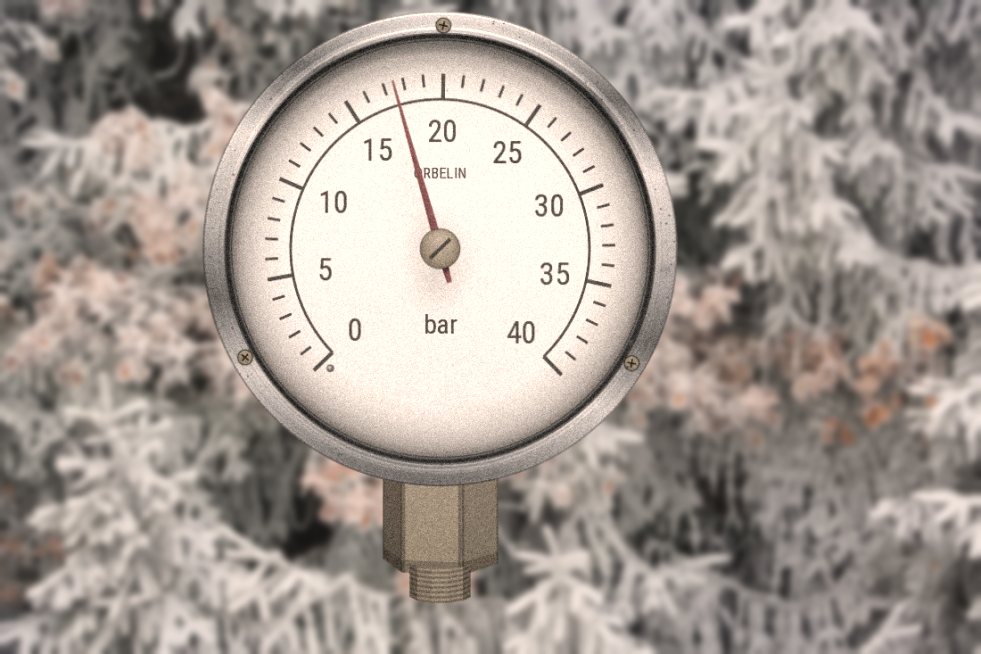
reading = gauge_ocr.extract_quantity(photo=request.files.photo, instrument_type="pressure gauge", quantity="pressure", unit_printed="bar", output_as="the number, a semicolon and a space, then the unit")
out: 17.5; bar
